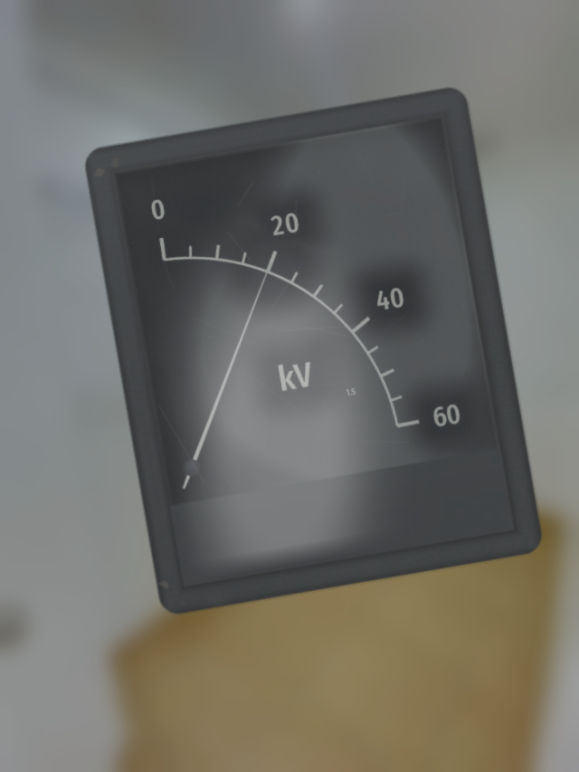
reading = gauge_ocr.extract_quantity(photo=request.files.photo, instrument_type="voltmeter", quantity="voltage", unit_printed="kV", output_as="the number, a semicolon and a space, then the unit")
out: 20; kV
